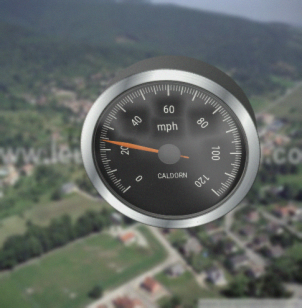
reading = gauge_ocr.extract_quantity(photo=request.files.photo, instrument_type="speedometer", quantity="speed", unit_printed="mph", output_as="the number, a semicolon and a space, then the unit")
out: 25; mph
